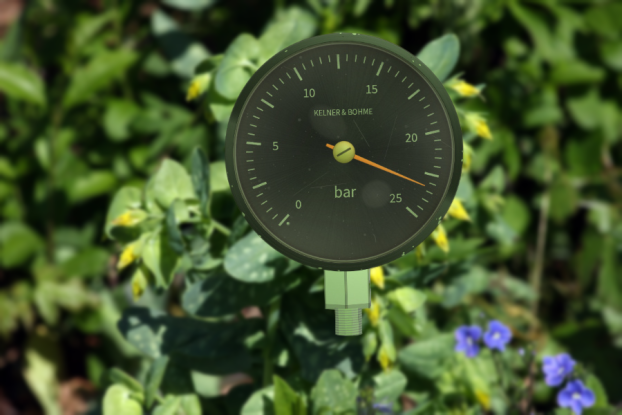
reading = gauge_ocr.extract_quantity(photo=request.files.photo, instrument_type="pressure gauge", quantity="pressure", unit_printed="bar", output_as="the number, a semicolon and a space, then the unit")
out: 23.25; bar
